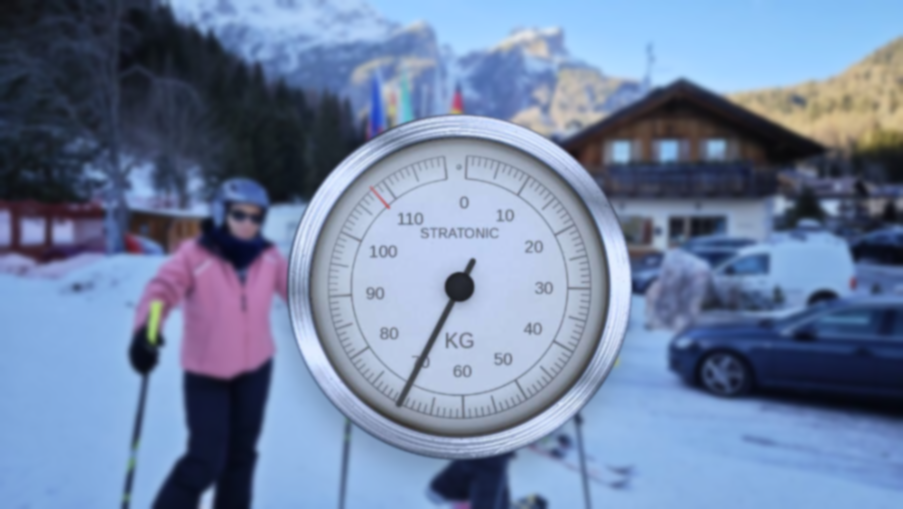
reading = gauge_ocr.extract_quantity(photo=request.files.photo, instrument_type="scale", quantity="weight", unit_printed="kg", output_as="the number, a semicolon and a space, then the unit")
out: 70; kg
